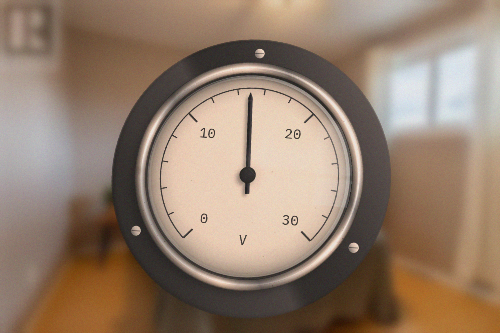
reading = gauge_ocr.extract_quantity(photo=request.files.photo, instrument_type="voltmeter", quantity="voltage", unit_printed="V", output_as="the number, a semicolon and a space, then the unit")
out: 15; V
